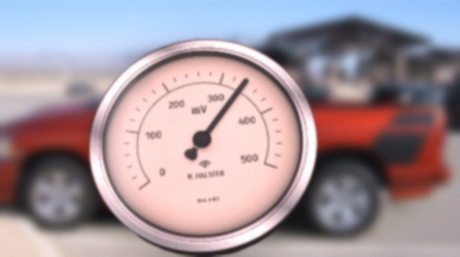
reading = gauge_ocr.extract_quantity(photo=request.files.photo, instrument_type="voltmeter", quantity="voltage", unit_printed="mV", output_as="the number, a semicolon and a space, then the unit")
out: 340; mV
